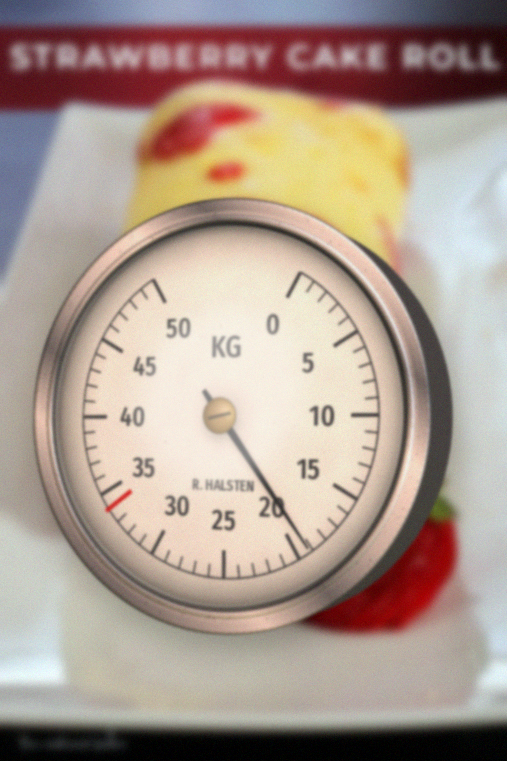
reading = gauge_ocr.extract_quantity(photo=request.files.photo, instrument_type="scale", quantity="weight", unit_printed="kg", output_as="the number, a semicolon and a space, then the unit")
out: 19; kg
